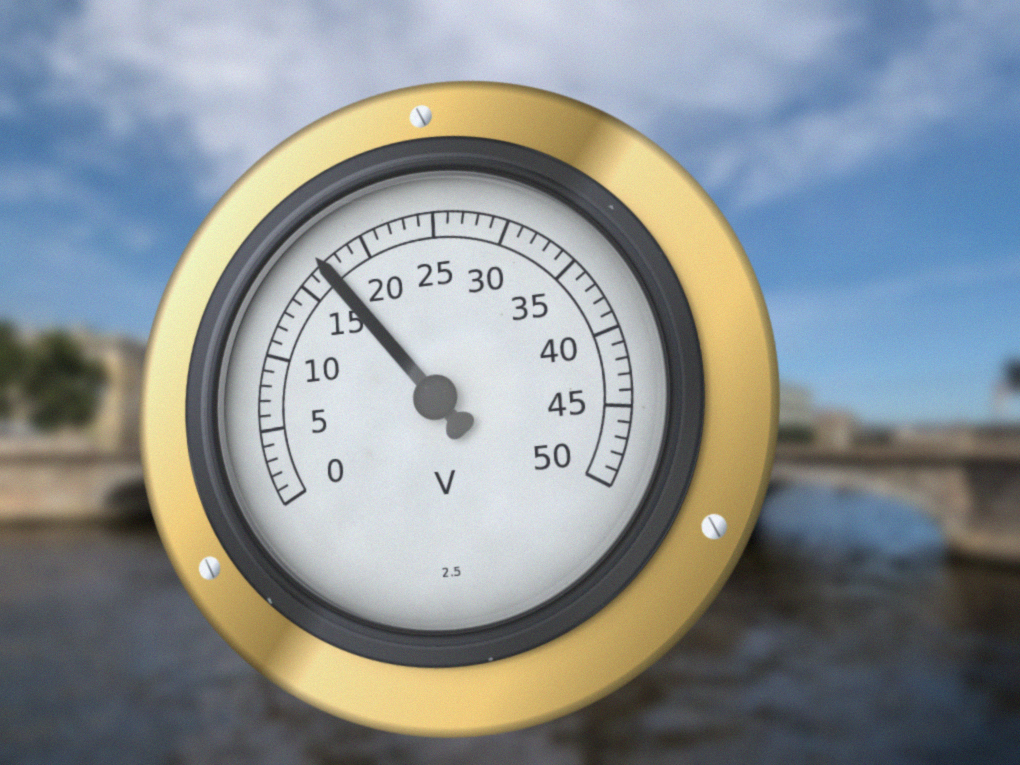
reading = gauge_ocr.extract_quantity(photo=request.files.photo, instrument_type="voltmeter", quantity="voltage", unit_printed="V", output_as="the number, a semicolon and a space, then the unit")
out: 17; V
